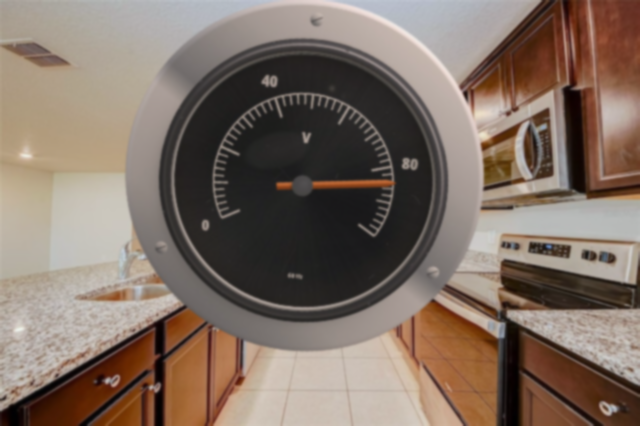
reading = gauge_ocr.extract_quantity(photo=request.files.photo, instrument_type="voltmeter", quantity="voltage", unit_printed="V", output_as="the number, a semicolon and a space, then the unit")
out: 84; V
